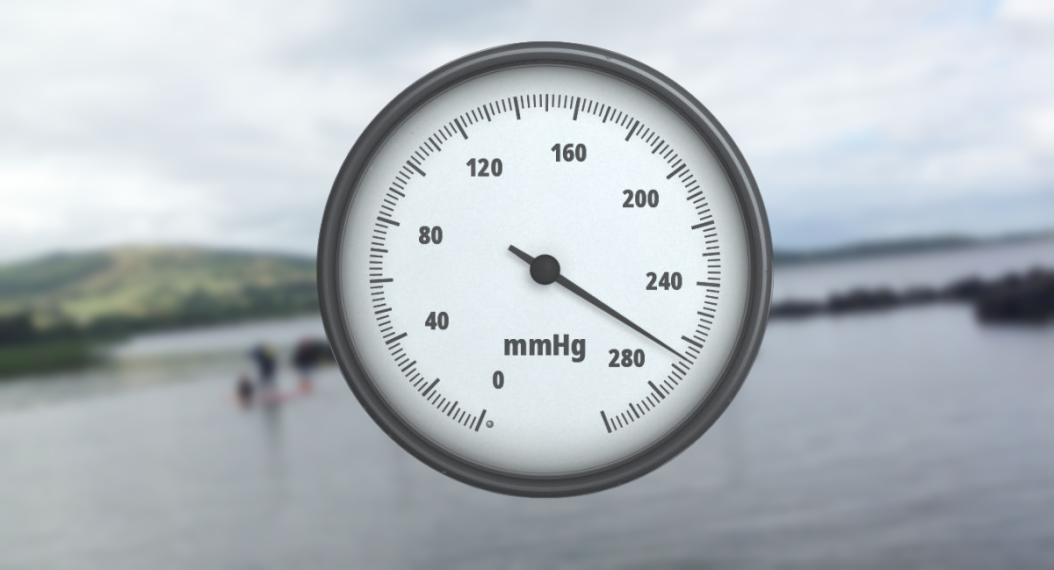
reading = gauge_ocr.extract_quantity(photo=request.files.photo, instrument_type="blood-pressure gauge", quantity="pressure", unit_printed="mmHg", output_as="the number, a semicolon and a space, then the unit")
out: 266; mmHg
